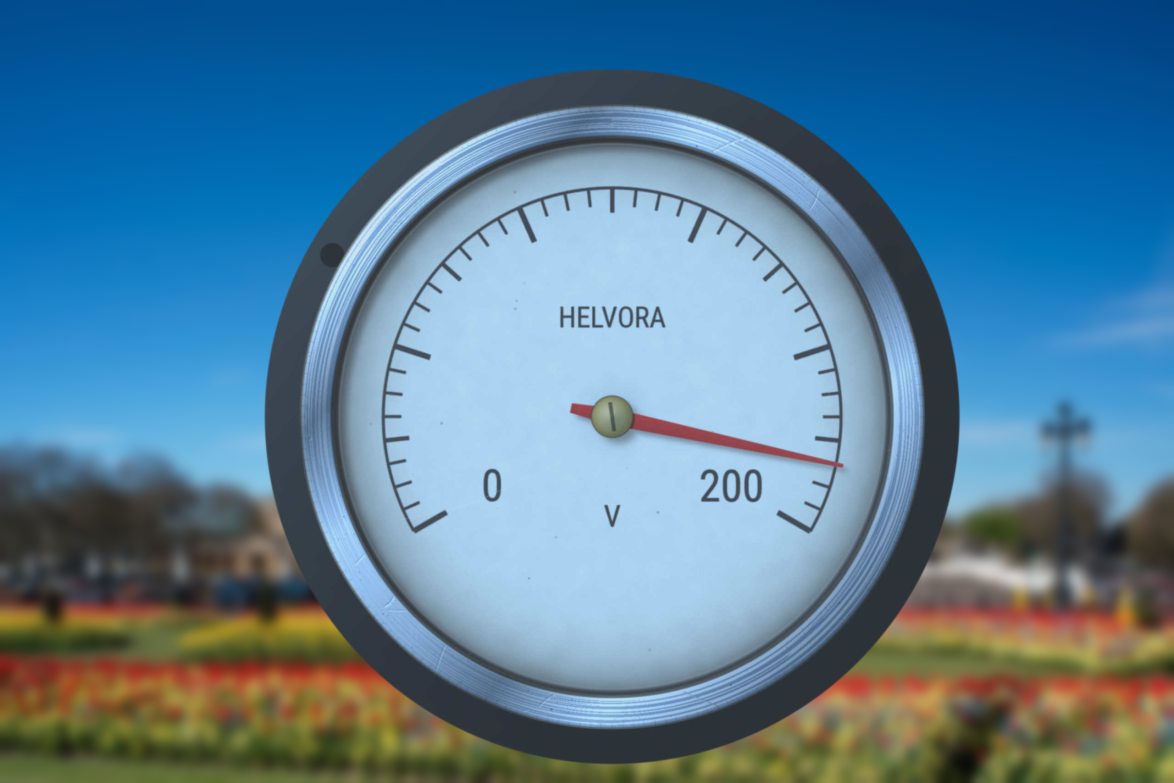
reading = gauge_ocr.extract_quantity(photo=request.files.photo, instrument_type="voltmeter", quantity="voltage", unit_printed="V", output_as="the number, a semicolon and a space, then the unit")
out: 185; V
